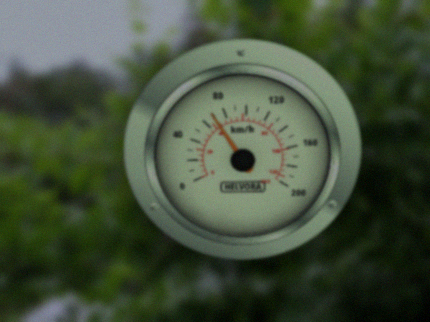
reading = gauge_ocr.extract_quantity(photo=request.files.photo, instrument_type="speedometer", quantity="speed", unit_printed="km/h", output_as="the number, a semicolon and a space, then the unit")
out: 70; km/h
